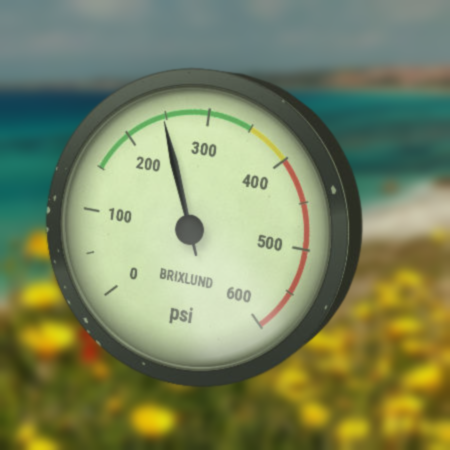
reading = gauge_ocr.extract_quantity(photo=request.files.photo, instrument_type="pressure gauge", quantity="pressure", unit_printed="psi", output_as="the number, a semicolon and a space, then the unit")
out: 250; psi
